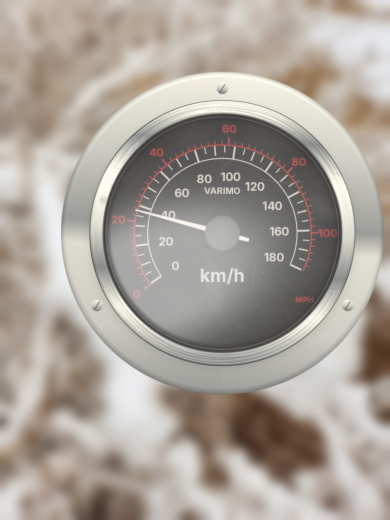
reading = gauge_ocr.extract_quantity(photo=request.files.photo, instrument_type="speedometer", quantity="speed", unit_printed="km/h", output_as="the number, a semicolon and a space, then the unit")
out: 37.5; km/h
